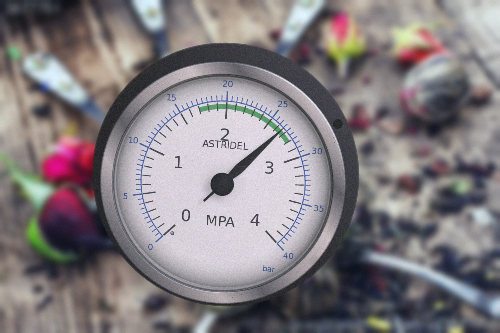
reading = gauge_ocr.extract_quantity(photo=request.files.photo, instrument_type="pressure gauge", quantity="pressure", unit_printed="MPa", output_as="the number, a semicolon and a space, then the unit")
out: 2.65; MPa
